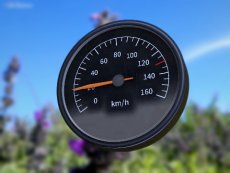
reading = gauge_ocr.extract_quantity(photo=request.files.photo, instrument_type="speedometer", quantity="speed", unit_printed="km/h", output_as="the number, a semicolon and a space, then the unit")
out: 20; km/h
